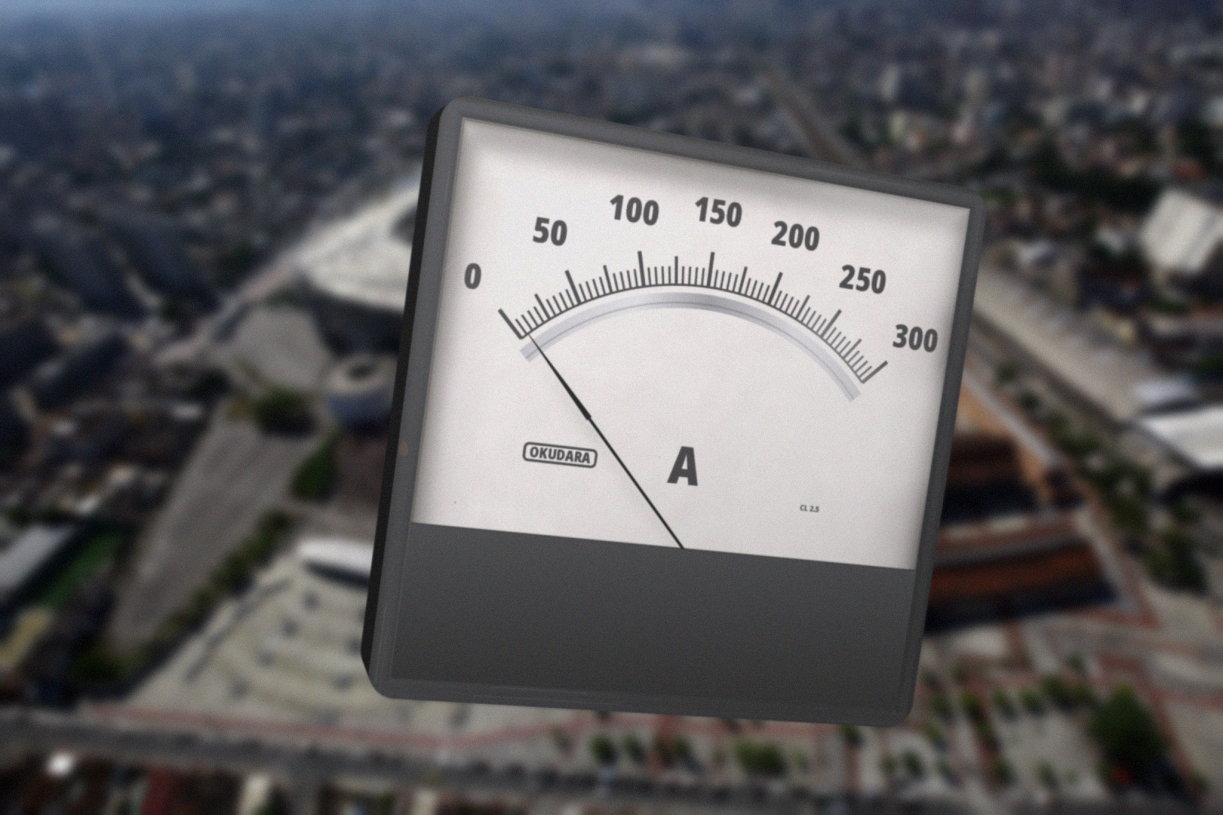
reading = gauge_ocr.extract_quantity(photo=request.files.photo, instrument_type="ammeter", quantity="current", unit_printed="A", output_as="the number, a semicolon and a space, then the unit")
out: 5; A
